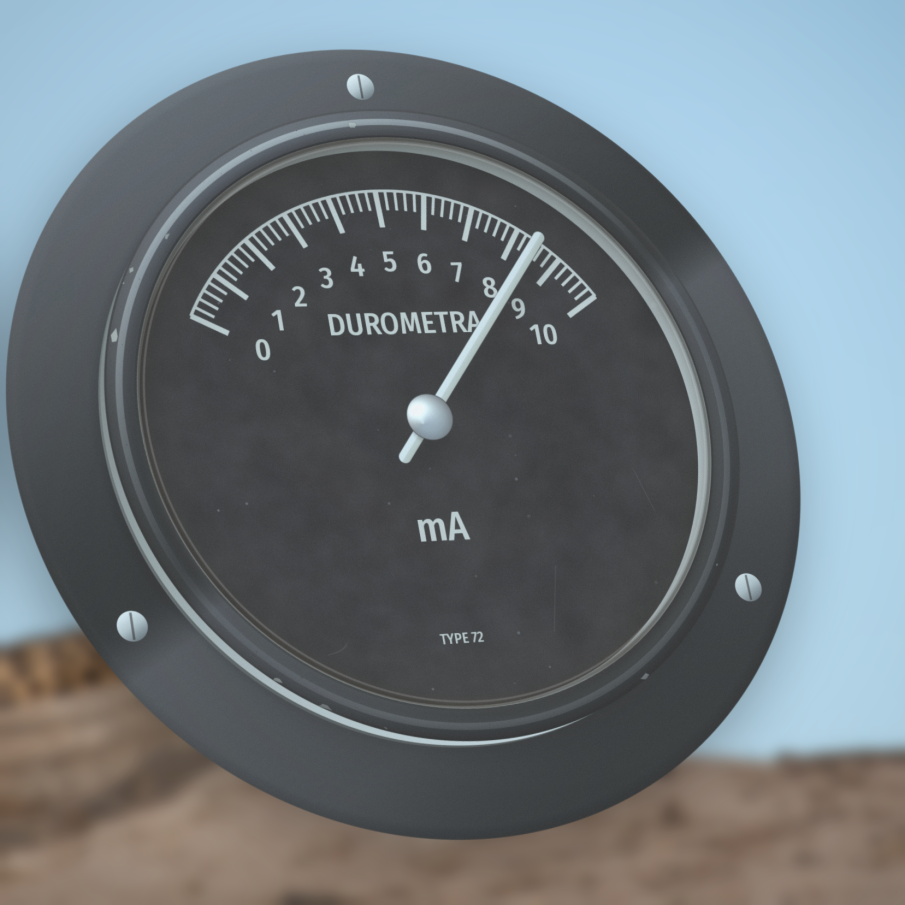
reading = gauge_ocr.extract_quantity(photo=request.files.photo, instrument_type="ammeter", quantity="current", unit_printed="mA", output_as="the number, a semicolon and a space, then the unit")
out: 8.4; mA
